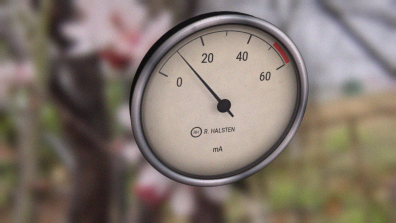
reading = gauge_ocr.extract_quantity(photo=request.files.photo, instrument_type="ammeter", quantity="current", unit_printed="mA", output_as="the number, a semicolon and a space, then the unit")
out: 10; mA
